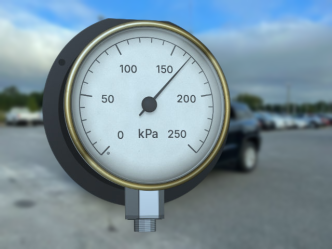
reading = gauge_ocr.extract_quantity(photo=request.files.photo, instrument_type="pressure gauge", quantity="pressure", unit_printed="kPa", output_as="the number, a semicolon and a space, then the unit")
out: 165; kPa
